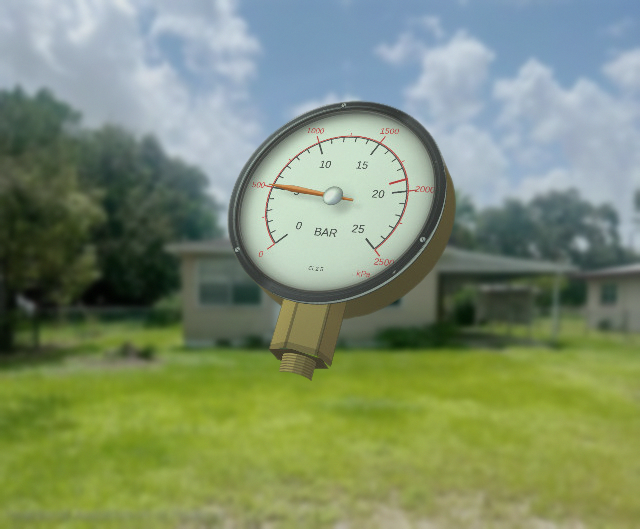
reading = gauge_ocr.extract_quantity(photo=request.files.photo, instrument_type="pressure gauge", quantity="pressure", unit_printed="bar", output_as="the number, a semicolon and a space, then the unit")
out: 5; bar
